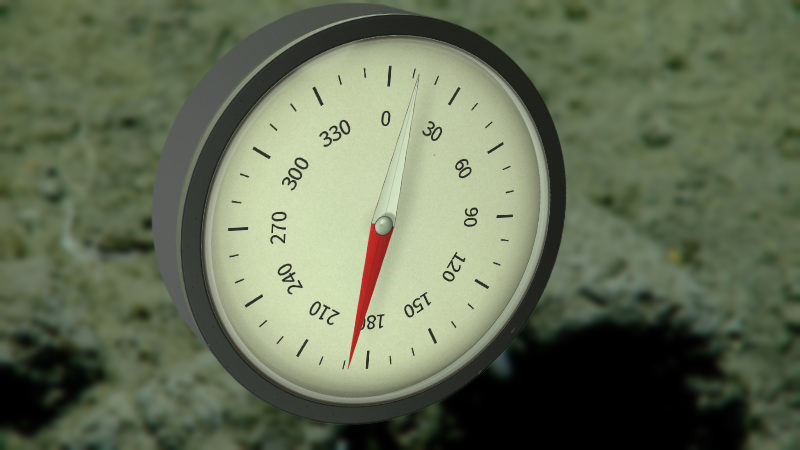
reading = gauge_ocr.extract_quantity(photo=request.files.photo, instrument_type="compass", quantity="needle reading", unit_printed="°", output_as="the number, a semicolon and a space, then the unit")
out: 190; °
